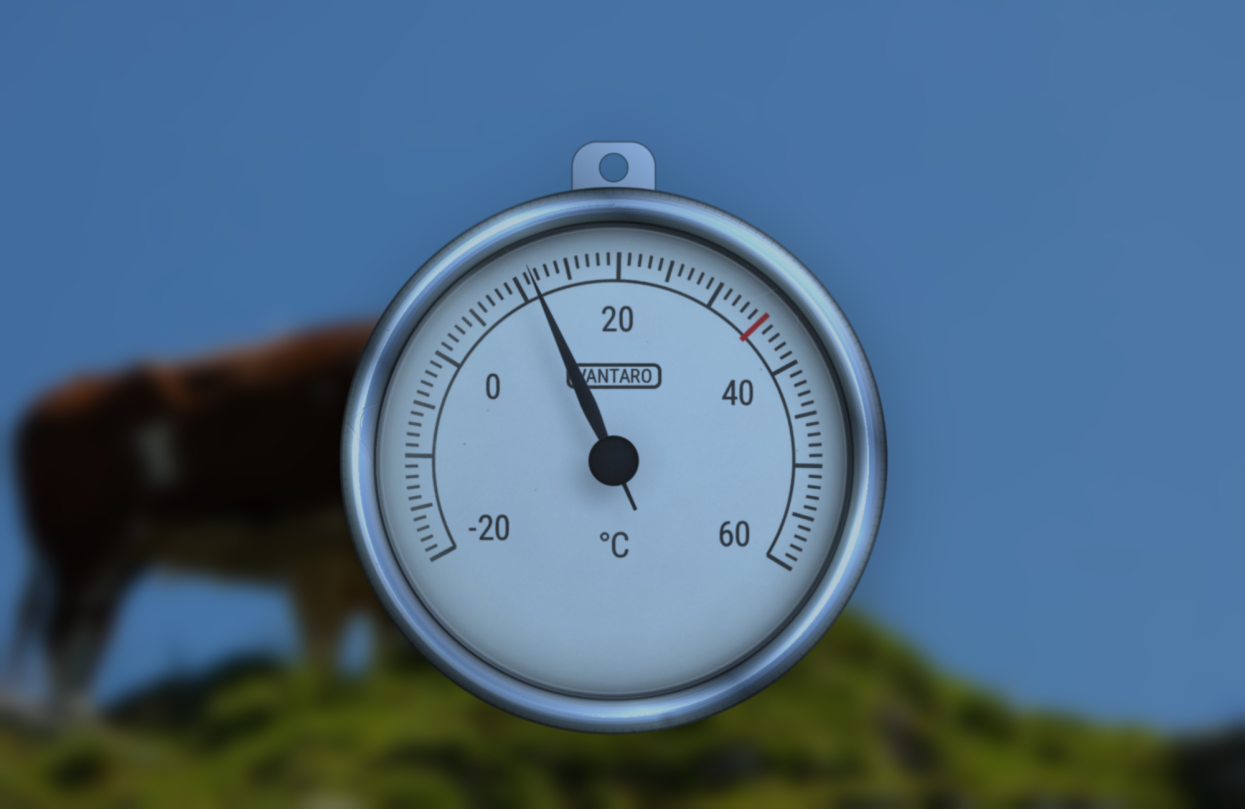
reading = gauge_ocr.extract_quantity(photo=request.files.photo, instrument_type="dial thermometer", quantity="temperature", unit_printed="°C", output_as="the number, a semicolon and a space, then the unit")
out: 11.5; °C
